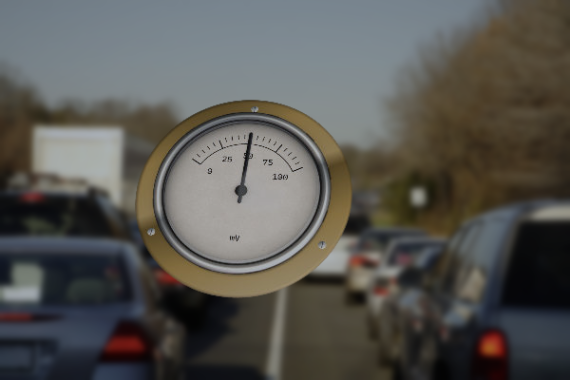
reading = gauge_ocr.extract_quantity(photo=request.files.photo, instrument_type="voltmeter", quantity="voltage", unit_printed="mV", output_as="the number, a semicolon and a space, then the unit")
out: 50; mV
